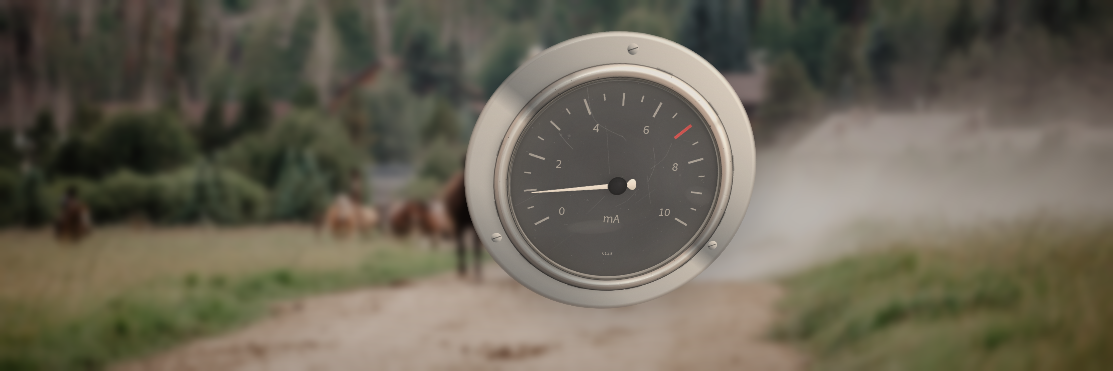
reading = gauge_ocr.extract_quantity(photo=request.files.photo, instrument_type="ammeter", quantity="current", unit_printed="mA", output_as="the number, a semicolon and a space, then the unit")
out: 1; mA
